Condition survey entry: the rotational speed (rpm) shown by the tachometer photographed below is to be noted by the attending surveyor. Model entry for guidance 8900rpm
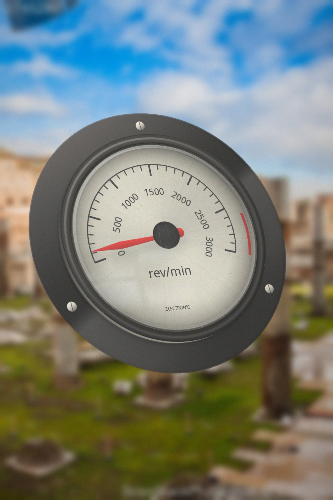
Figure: 100rpm
